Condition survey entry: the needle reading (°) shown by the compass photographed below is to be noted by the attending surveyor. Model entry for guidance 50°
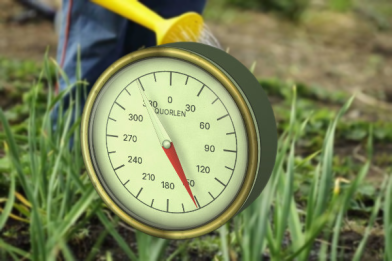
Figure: 150°
